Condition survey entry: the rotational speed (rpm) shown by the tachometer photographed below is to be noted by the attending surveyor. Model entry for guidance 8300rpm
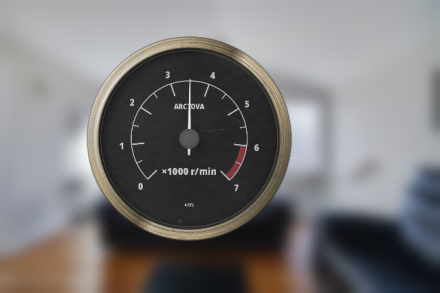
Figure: 3500rpm
